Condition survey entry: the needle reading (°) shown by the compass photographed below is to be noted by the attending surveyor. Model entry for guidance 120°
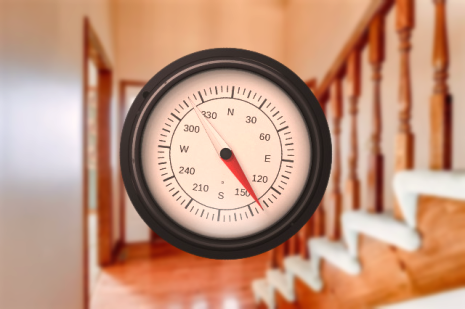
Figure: 140°
